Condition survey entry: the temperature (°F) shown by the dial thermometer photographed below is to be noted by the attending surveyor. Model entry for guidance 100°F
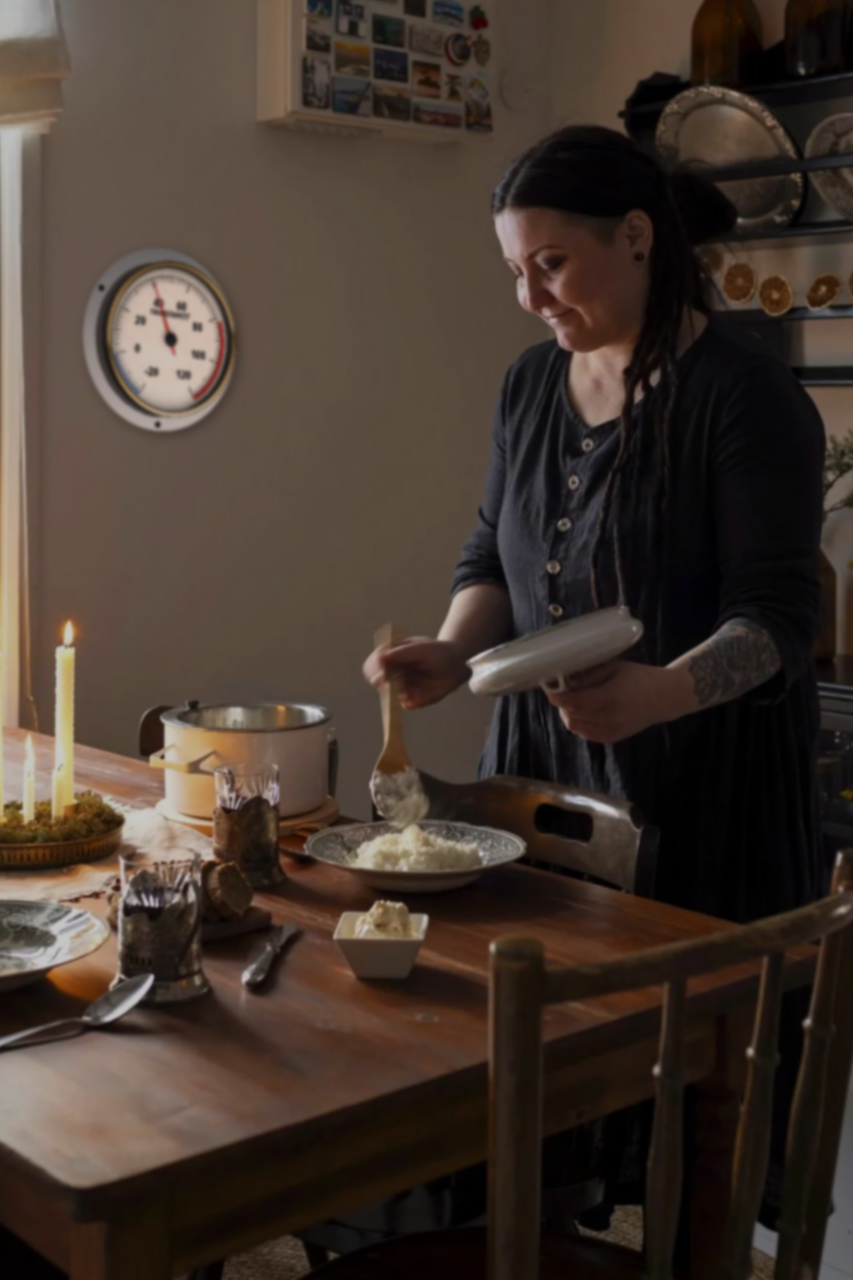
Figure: 40°F
